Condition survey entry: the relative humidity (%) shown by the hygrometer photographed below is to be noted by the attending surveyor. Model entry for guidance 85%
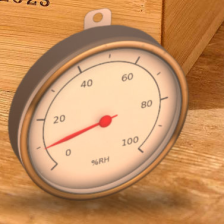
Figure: 10%
